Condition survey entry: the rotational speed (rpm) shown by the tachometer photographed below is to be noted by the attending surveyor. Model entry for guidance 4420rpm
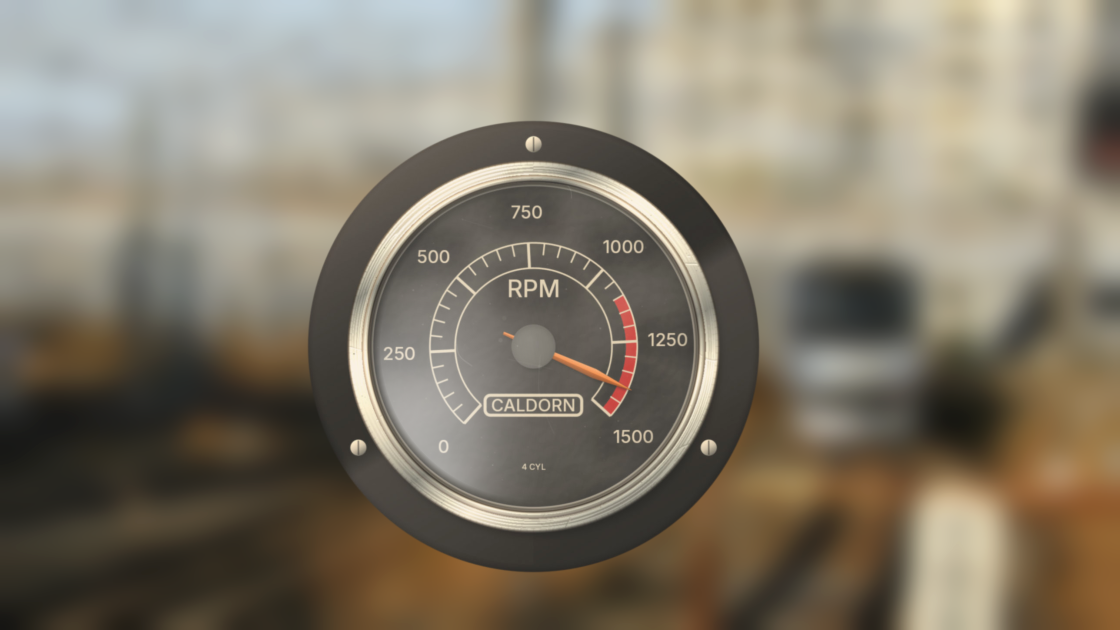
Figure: 1400rpm
